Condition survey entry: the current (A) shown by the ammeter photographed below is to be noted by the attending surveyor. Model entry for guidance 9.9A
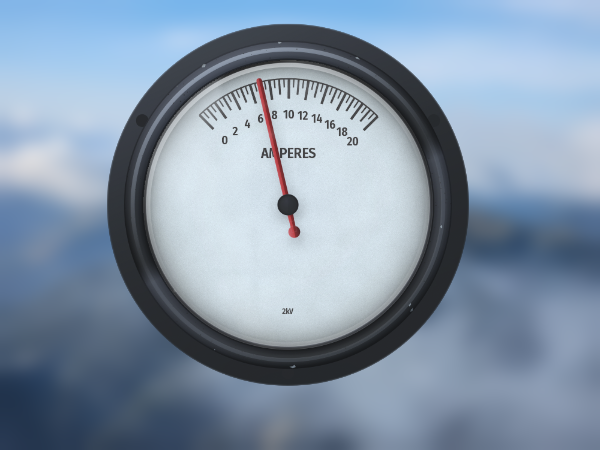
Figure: 7A
